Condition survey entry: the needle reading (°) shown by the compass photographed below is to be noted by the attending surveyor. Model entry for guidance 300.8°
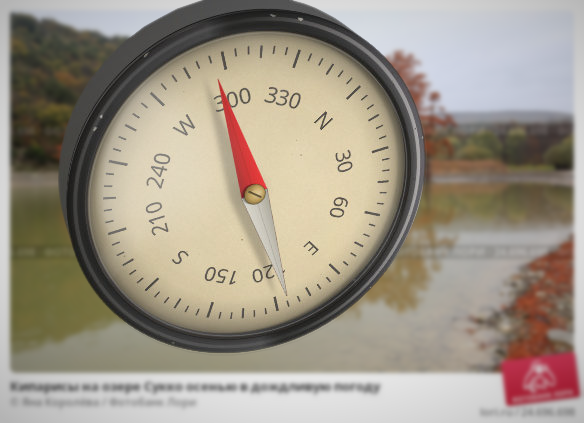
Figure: 295°
